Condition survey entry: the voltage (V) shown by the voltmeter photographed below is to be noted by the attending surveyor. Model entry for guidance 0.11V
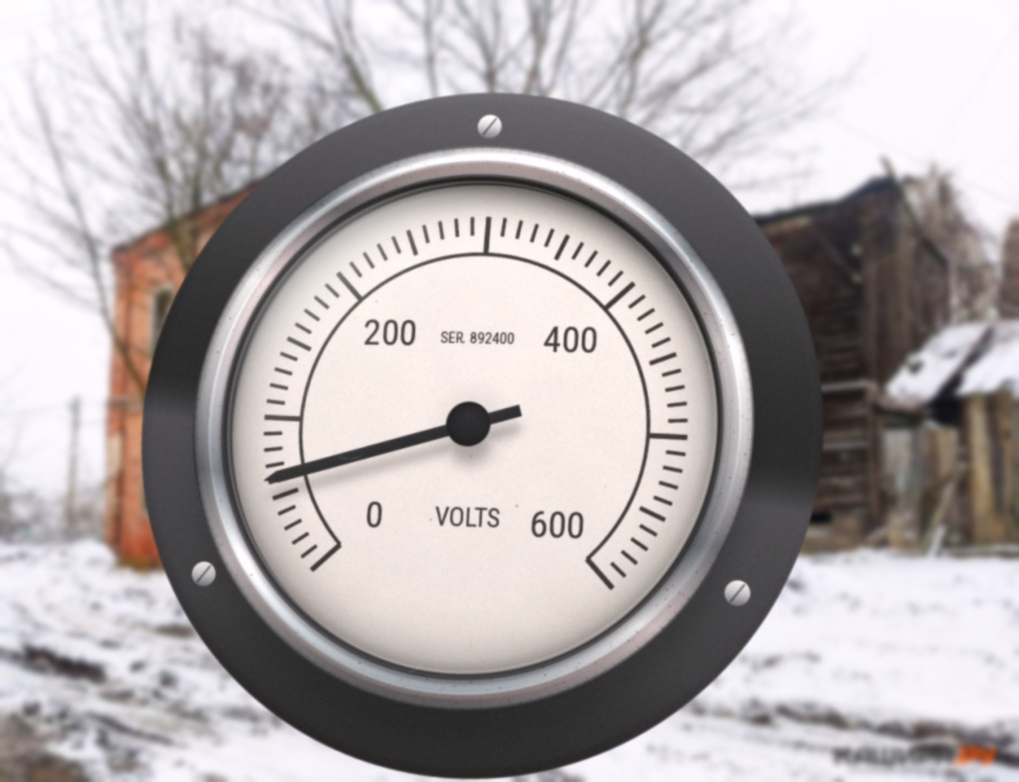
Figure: 60V
